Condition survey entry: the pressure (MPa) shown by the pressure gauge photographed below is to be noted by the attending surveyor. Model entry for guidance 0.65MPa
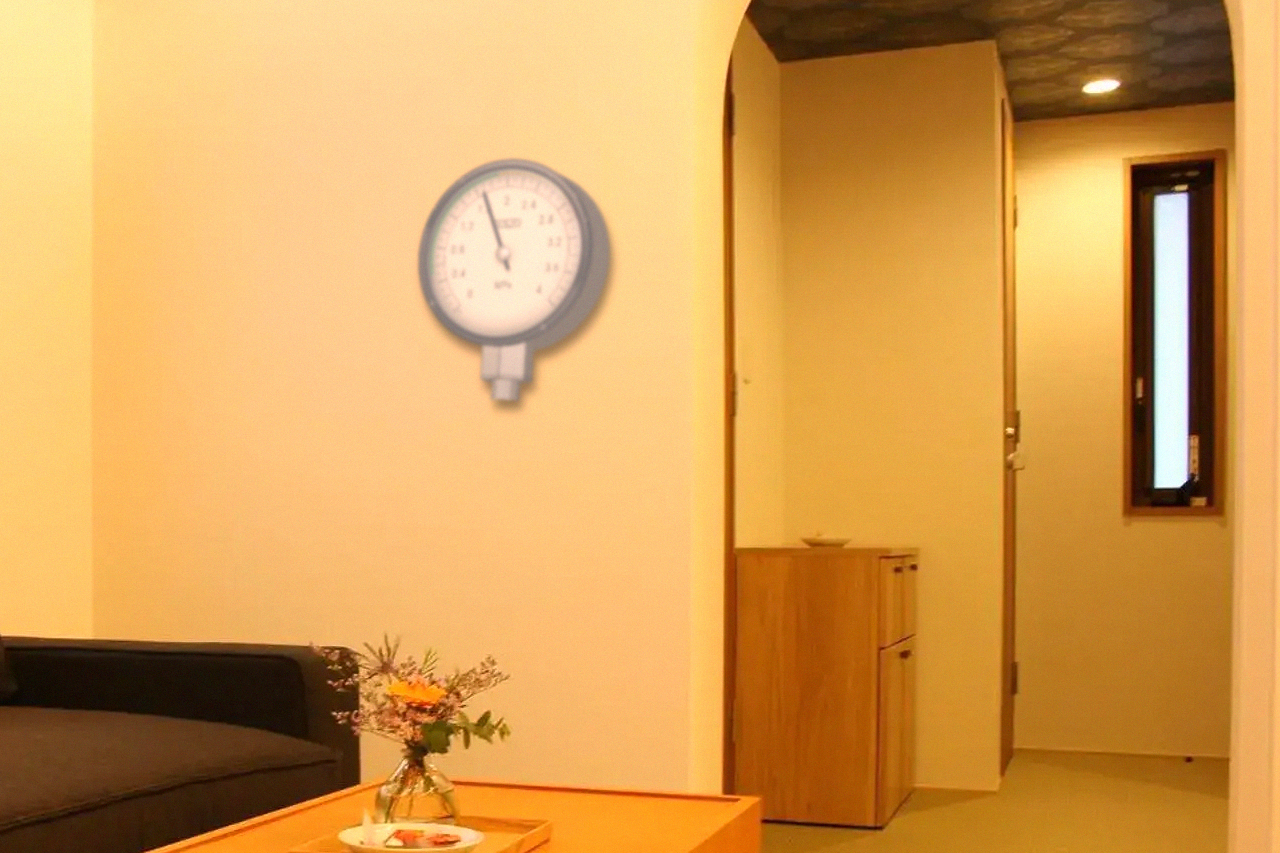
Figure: 1.7MPa
